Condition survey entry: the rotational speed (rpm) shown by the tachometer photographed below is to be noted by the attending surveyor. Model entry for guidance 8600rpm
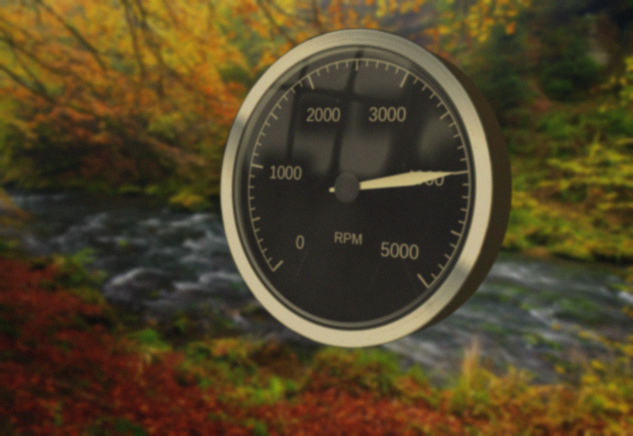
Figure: 4000rpm
